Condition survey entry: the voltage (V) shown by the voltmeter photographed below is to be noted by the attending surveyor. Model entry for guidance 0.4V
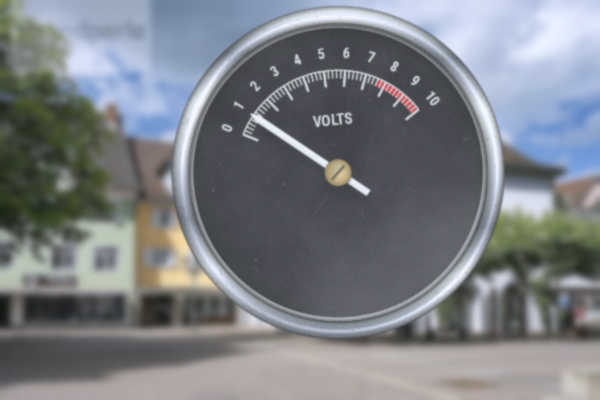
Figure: 1V
